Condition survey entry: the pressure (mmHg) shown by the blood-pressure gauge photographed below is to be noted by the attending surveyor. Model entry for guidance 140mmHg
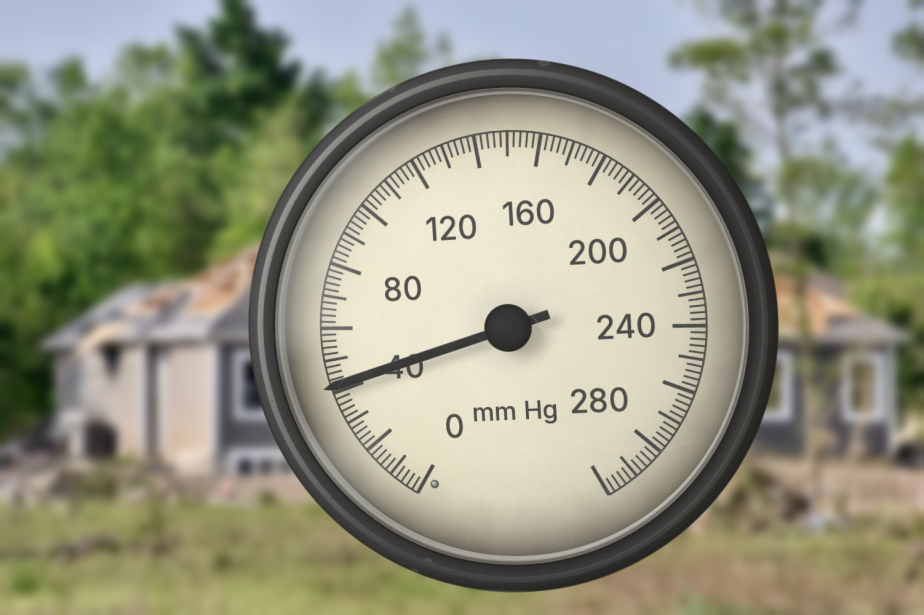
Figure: 42mmHg
